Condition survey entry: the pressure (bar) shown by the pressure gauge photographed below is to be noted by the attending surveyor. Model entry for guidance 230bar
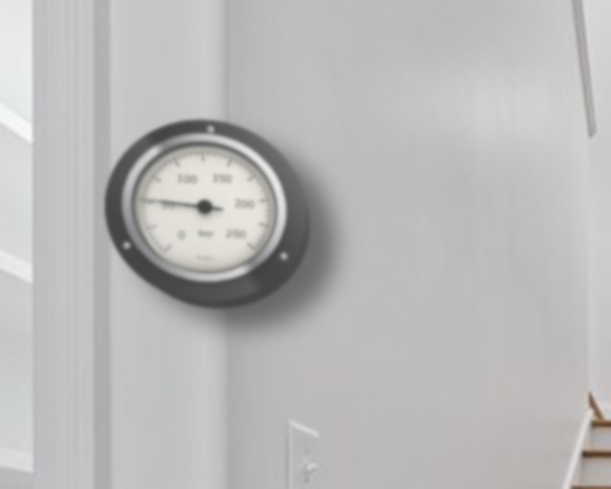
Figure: 50bar
